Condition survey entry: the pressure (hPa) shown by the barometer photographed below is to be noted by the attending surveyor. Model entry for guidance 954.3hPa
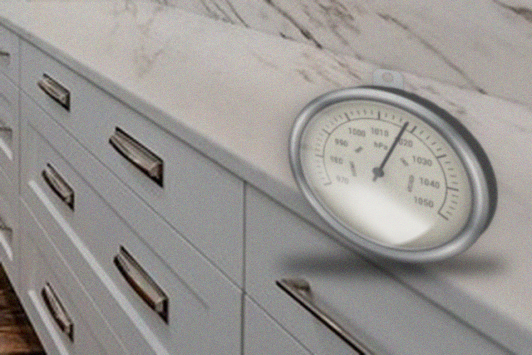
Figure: 1018hPa
